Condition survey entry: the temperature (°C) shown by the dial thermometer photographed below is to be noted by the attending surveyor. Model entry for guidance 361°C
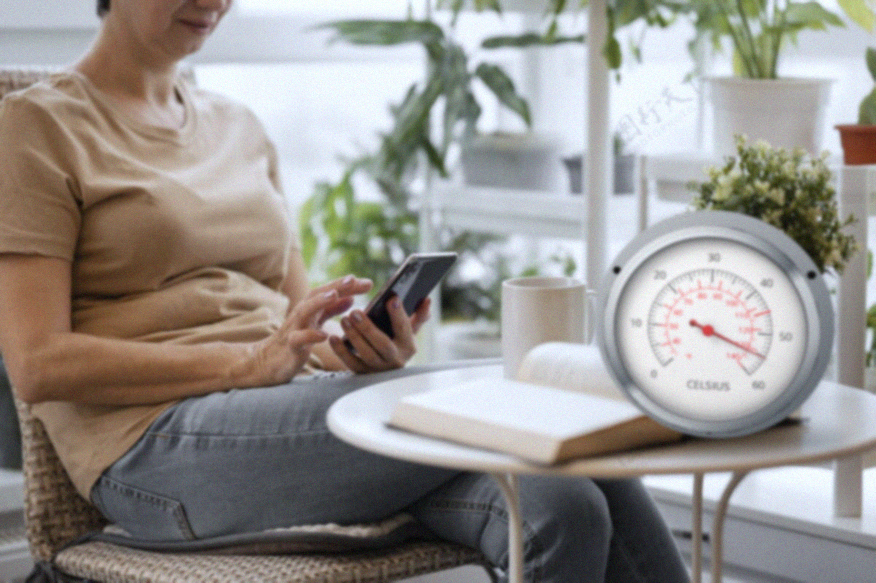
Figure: 55°C
